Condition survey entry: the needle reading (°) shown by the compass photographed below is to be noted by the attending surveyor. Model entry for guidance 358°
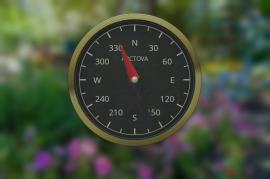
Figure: 337.5°
